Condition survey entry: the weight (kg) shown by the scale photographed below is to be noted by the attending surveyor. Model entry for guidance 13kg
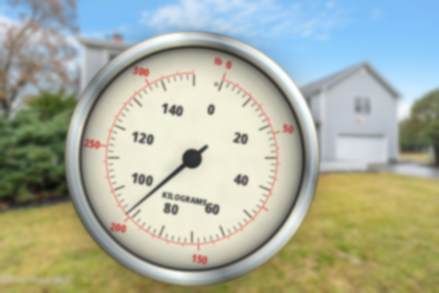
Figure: 92kg
